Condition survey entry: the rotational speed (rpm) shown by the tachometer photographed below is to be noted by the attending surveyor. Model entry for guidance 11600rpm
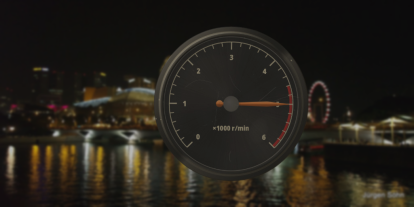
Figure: 5000rpm
